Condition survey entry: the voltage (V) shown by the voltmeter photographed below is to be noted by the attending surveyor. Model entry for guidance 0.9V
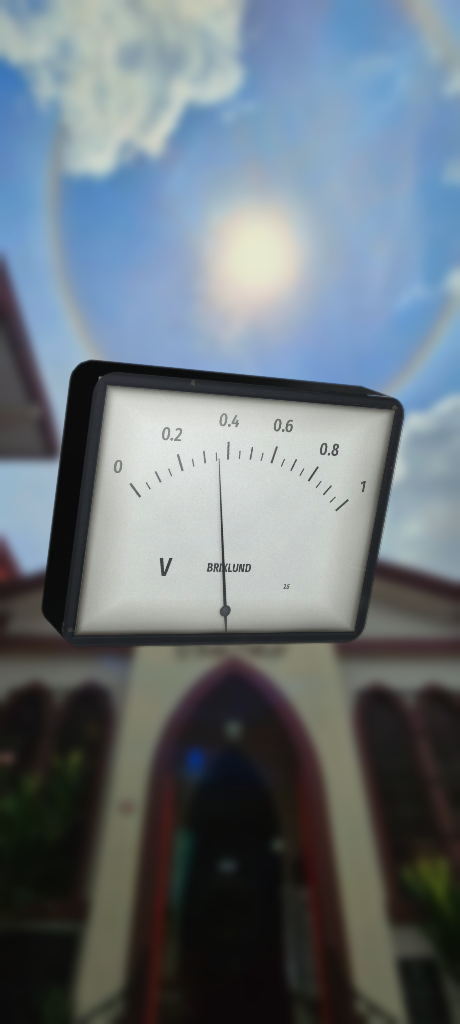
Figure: 0.35V
